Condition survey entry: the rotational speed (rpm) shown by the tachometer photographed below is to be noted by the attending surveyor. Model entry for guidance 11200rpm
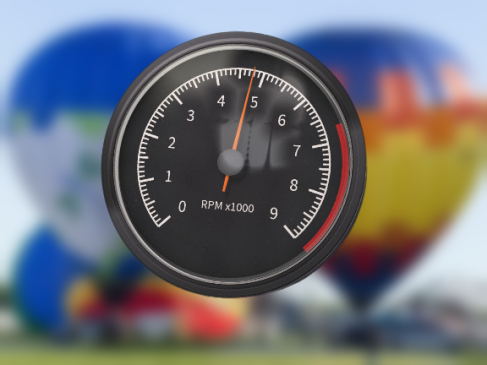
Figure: 4800rpm
